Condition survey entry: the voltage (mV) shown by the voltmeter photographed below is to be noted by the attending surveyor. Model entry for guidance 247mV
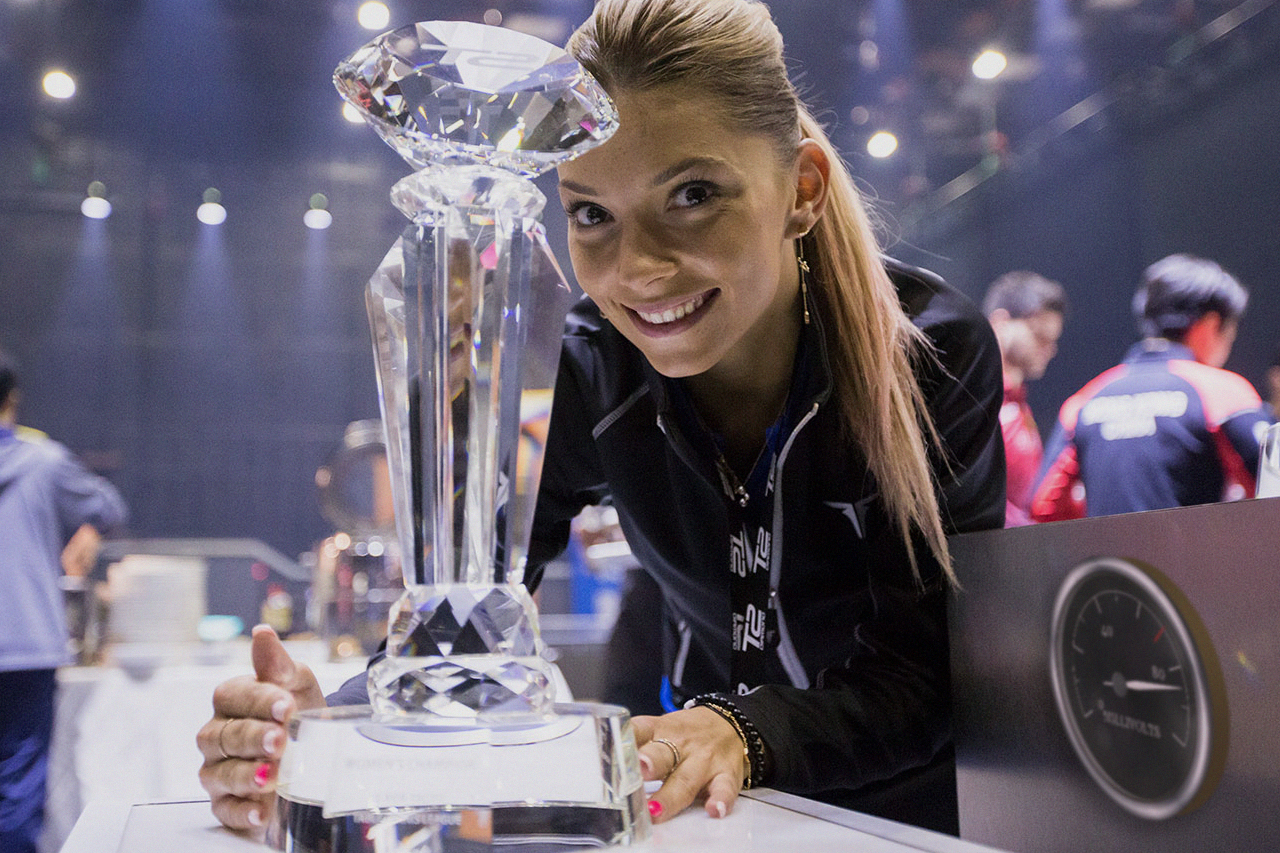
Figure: 85mV
